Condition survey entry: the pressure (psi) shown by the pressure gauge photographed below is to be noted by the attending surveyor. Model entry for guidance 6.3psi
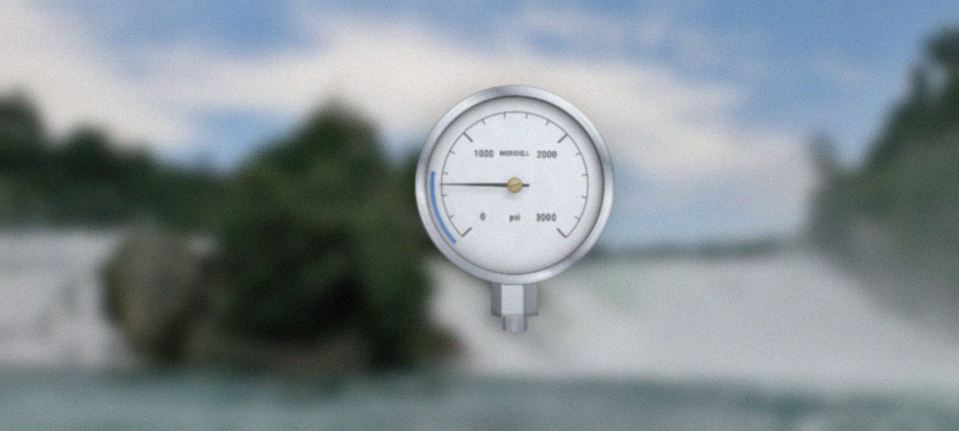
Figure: 500psi
